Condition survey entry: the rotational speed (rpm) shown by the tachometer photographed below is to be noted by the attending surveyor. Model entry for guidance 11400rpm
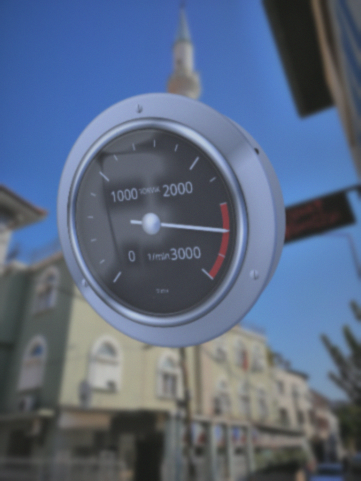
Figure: 2600rpm
